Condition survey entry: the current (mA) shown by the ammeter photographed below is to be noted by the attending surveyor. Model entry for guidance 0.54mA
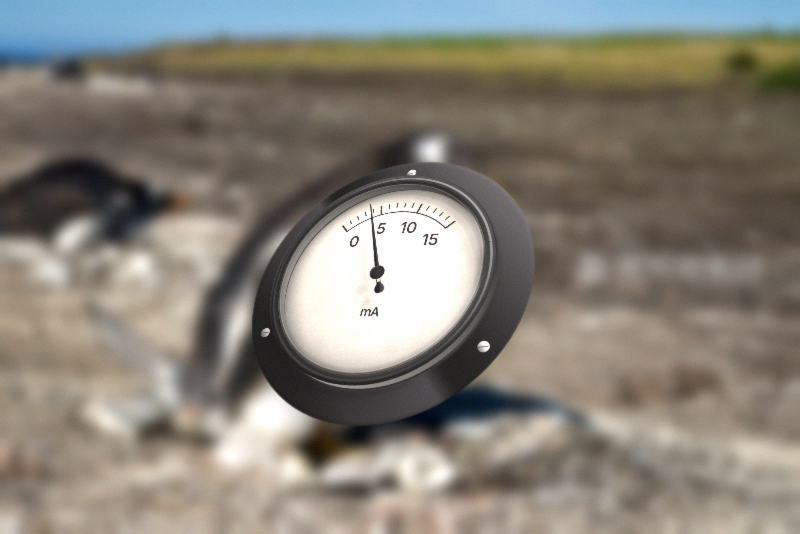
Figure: 4mA
